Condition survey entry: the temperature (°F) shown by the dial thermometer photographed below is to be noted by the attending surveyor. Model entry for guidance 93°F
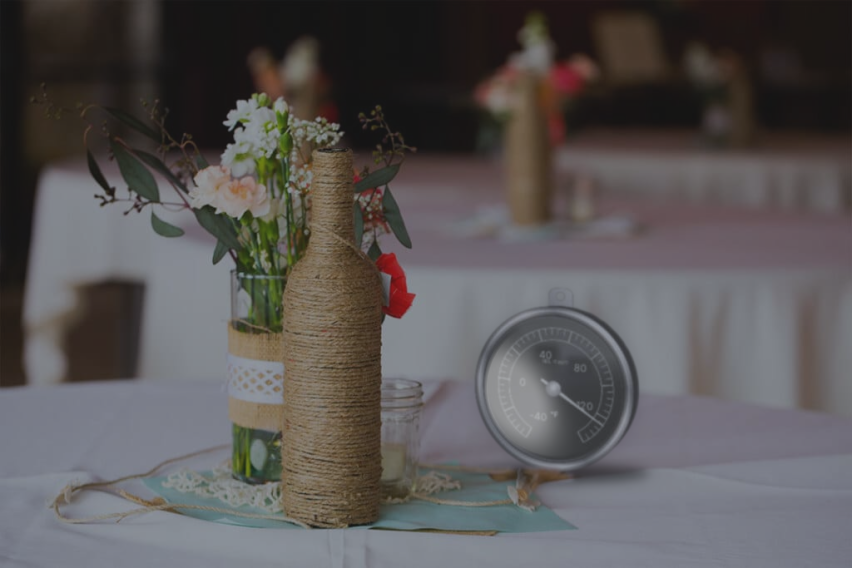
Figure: 124°F
